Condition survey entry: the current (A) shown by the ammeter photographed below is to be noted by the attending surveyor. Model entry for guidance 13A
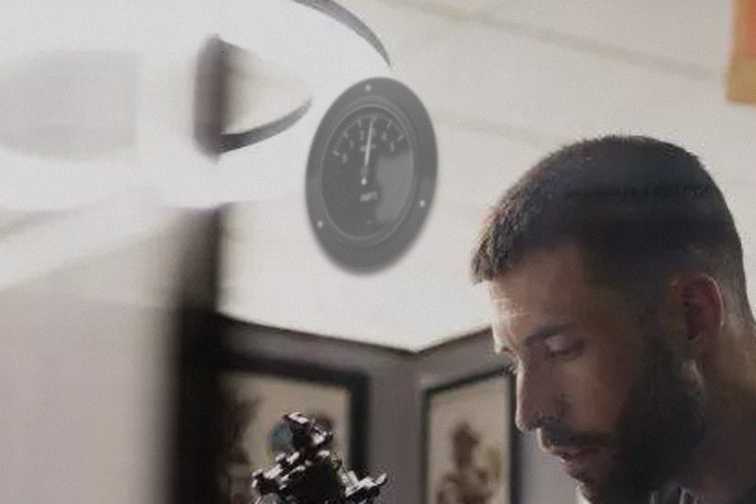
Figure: 3A
